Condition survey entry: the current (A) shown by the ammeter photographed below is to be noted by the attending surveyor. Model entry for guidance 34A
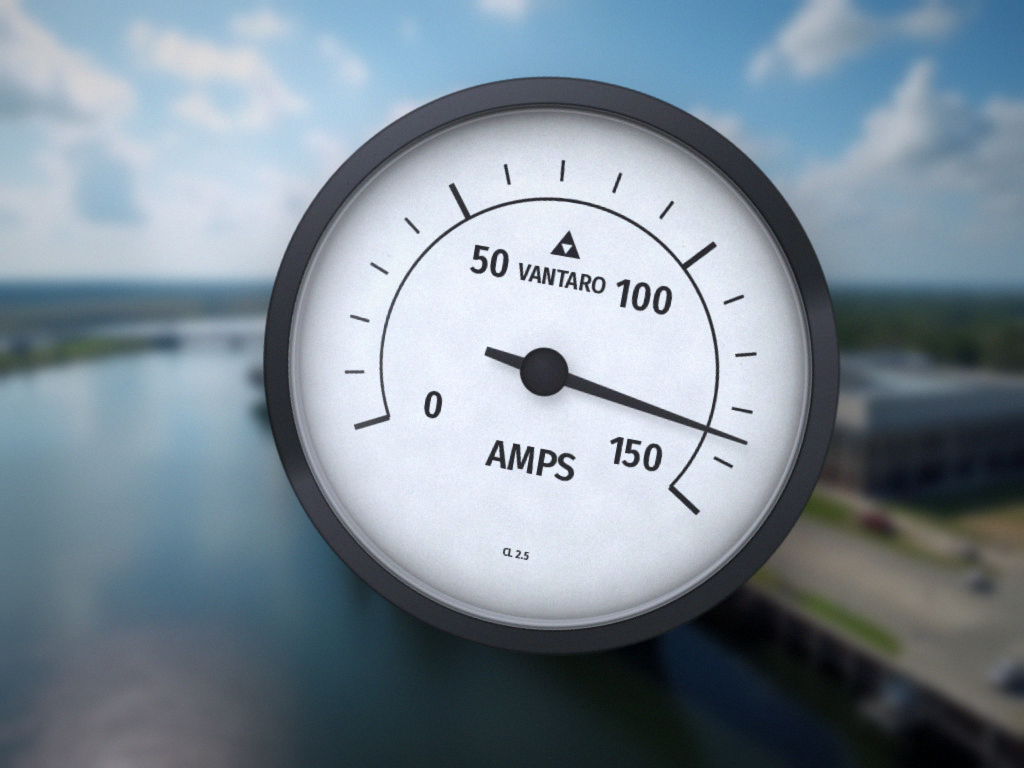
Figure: 135A
